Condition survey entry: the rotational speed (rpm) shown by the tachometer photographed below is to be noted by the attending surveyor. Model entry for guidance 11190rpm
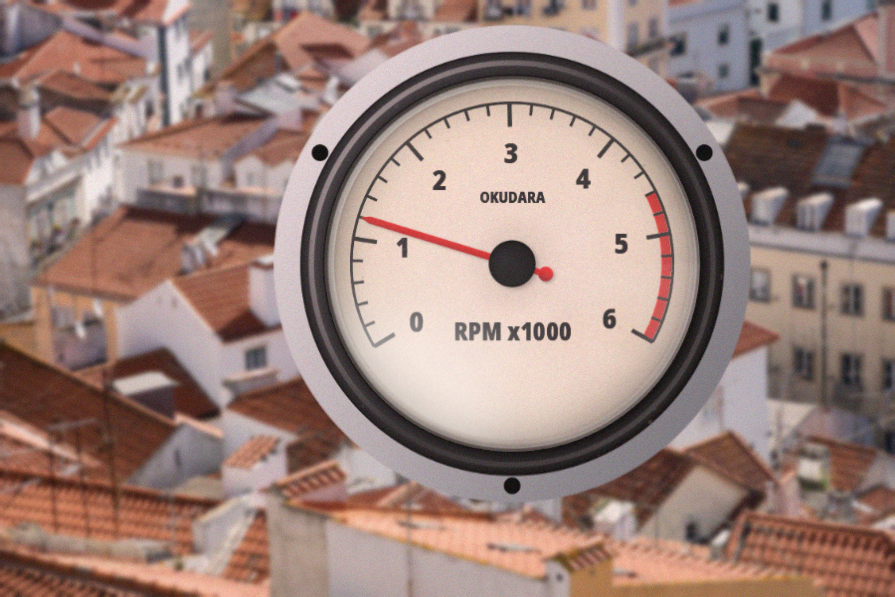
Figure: 1200rpm
